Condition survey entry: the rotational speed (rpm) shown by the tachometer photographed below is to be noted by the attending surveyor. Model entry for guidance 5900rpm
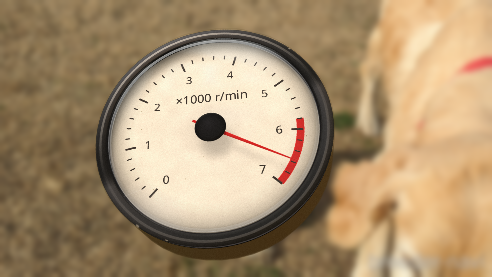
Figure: 6600rpm
